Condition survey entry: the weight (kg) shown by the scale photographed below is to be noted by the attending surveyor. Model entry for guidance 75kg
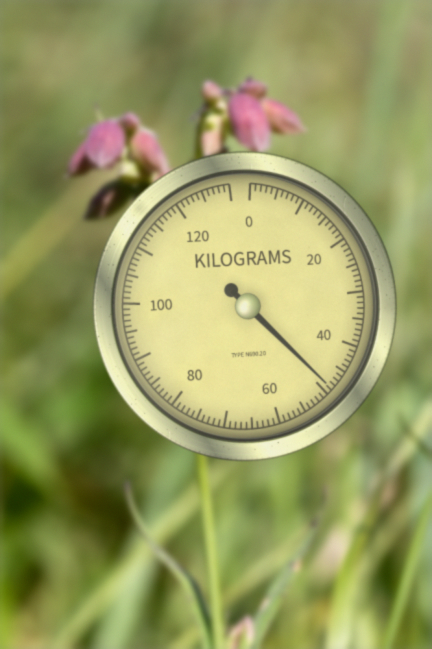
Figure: 49kg
